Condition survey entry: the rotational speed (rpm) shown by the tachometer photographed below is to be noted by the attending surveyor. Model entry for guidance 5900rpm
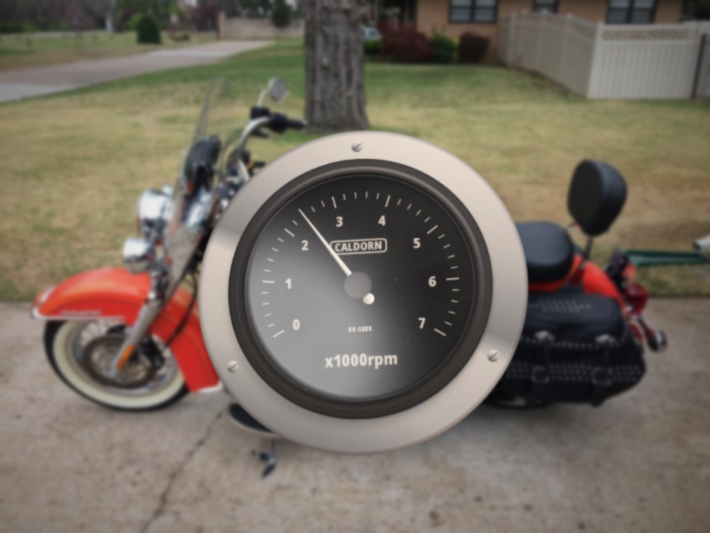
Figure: 2400rpm
